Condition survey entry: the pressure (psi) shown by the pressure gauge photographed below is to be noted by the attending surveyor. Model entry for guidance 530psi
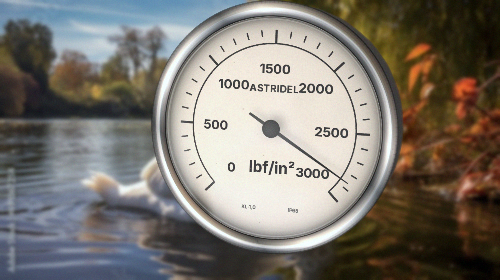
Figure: 2850psi
